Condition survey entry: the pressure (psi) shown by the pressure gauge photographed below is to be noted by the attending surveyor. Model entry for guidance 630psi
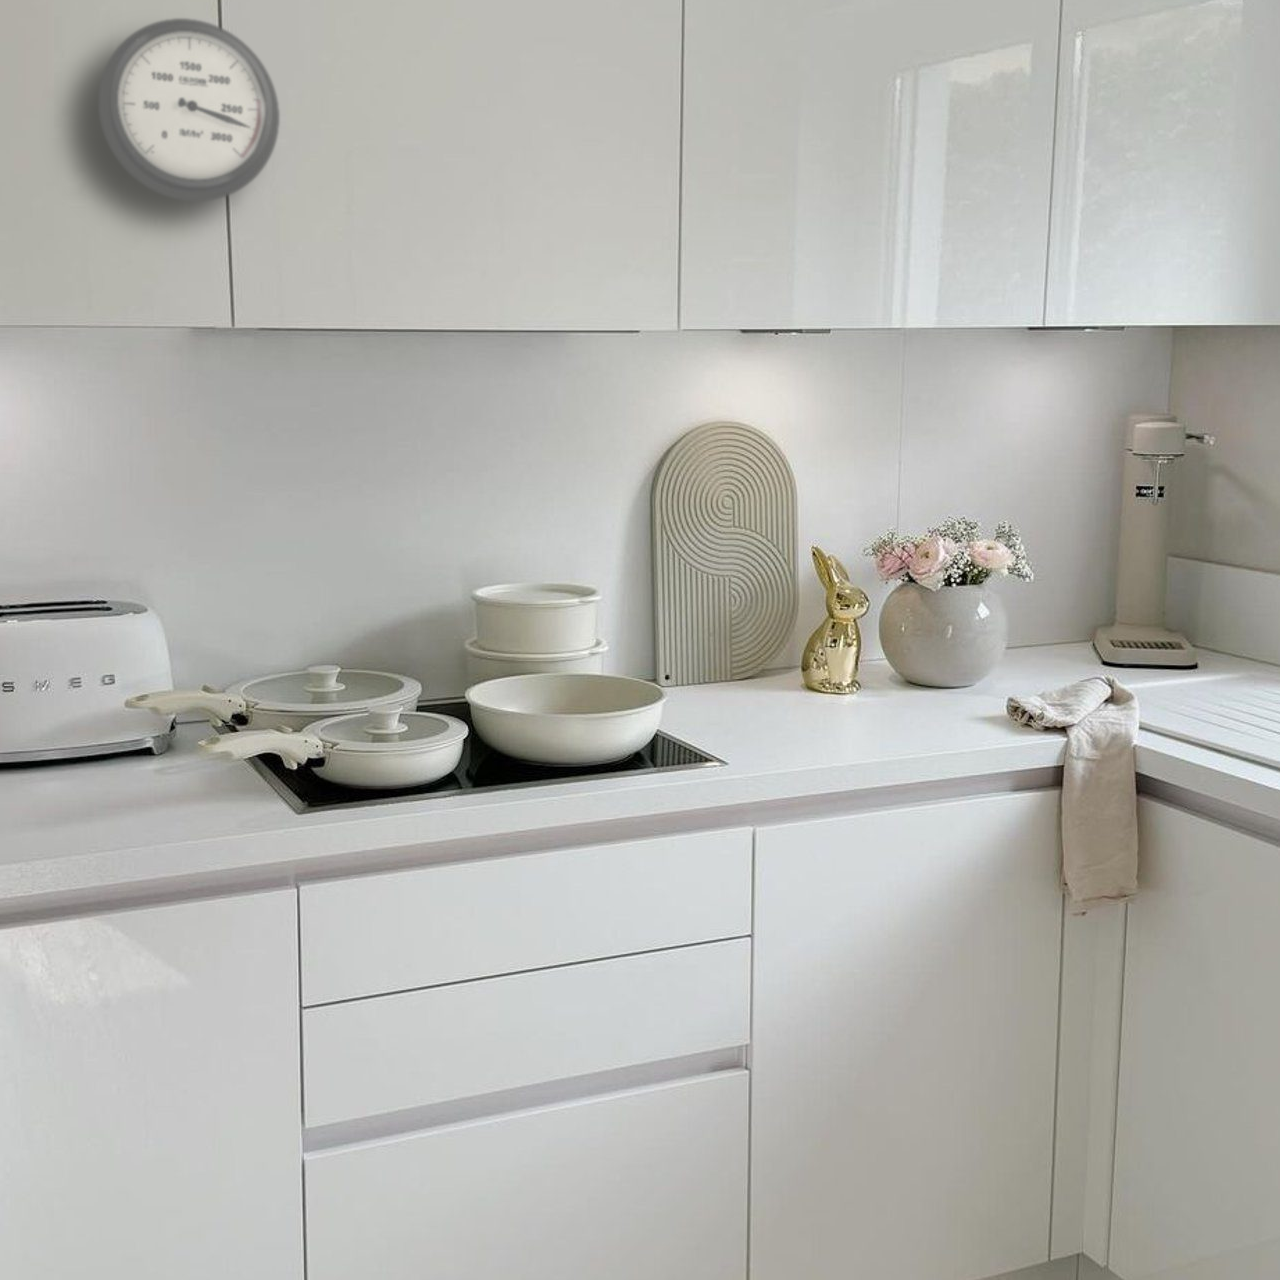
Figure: 2700psi
